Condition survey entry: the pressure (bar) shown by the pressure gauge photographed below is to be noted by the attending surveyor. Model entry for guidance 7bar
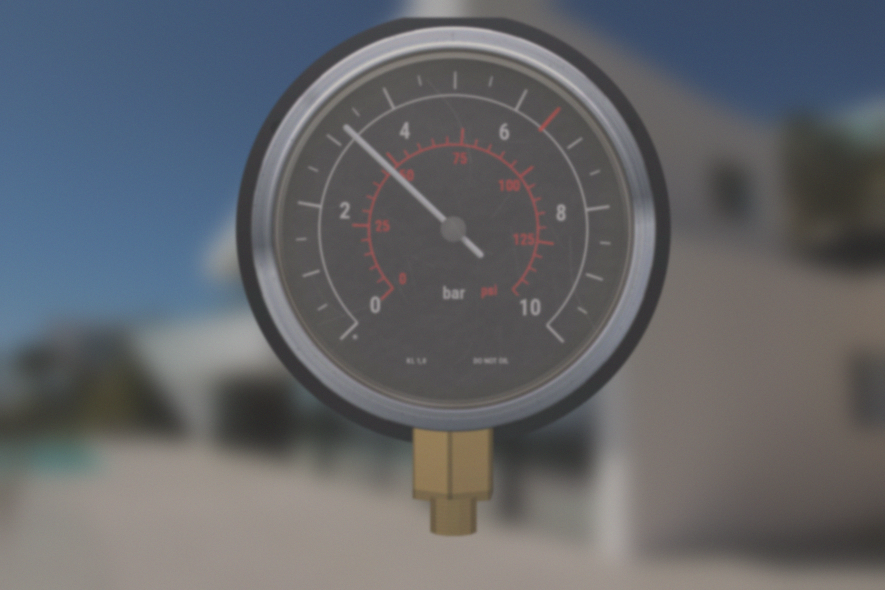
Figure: 3.25bar
